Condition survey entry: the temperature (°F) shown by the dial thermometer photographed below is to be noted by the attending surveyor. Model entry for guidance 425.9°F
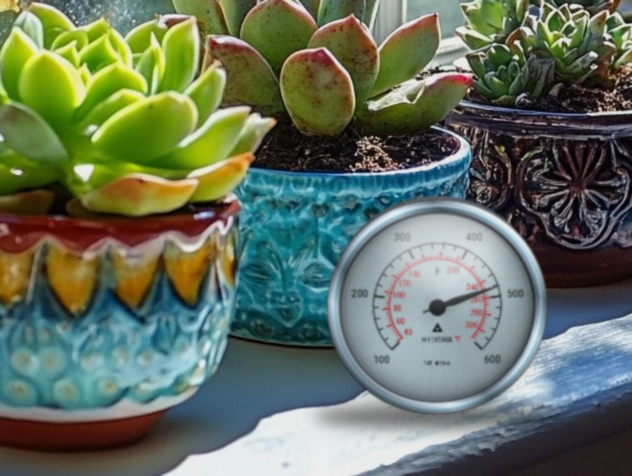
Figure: 480°F
